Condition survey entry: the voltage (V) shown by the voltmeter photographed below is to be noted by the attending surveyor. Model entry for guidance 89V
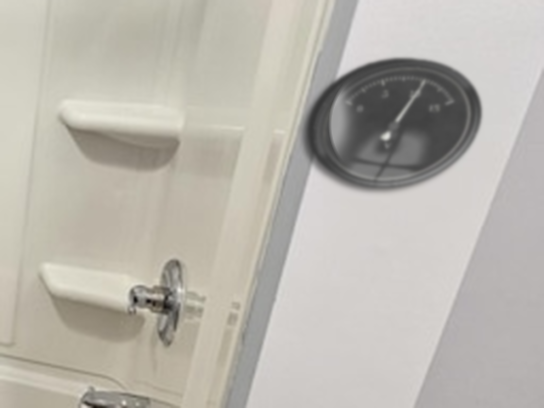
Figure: 10V
